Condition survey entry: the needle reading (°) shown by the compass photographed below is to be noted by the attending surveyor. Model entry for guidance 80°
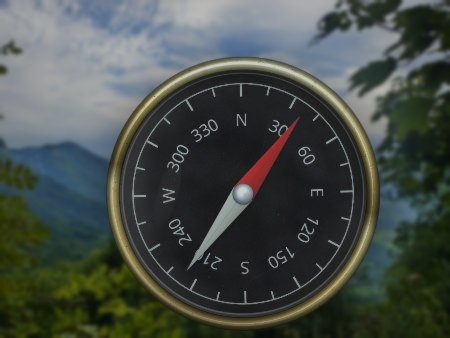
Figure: 37.5°
